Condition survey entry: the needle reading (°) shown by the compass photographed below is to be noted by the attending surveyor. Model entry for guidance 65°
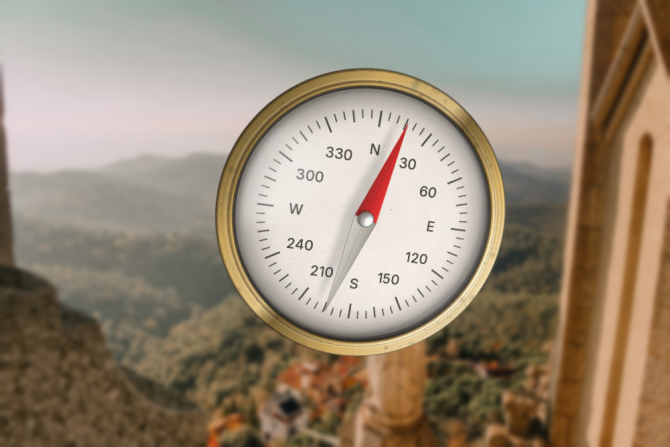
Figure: 15°
